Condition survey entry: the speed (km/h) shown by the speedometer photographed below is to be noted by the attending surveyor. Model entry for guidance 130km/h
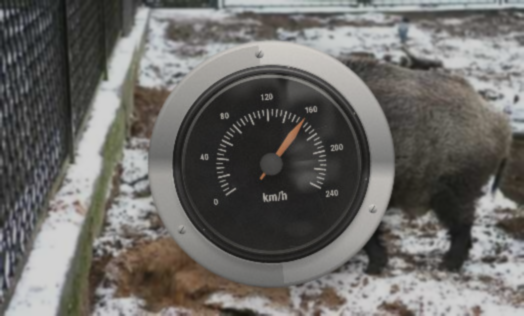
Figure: 160km/h
